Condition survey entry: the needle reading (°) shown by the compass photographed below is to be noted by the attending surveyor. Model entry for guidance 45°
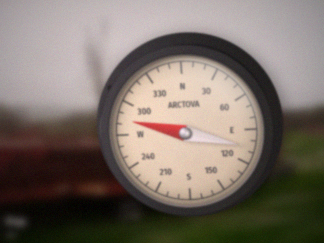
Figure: 285°
